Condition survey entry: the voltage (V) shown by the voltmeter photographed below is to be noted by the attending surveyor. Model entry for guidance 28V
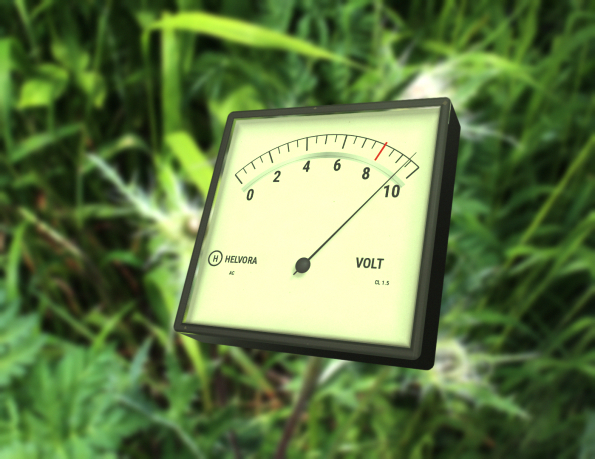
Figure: 9.5V
